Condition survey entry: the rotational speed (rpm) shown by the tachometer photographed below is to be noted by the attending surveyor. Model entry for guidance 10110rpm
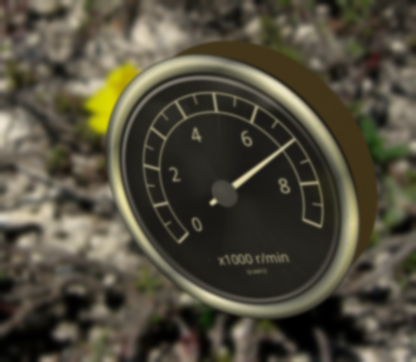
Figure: 7000rpm
